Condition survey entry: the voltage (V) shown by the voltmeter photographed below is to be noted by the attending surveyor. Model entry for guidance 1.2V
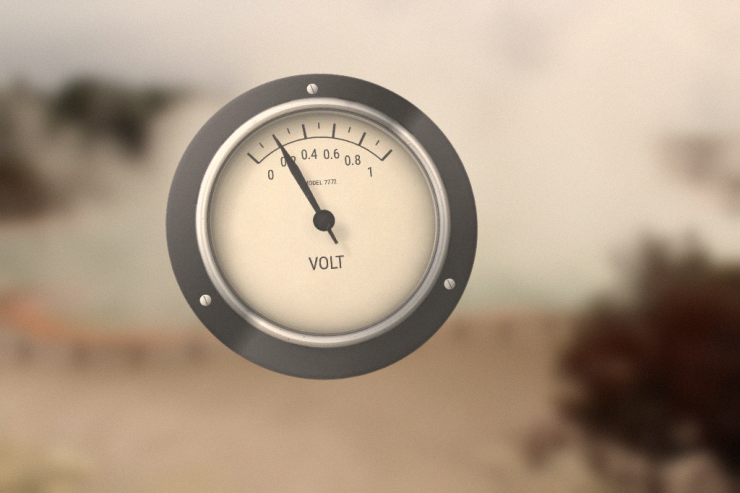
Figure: 0.2V
